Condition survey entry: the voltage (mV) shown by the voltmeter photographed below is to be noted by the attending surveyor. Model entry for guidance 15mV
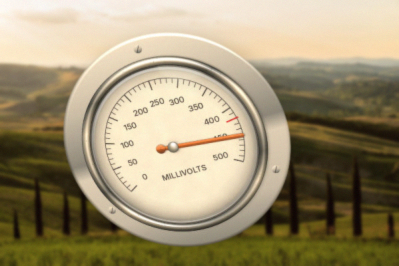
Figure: 450mV
